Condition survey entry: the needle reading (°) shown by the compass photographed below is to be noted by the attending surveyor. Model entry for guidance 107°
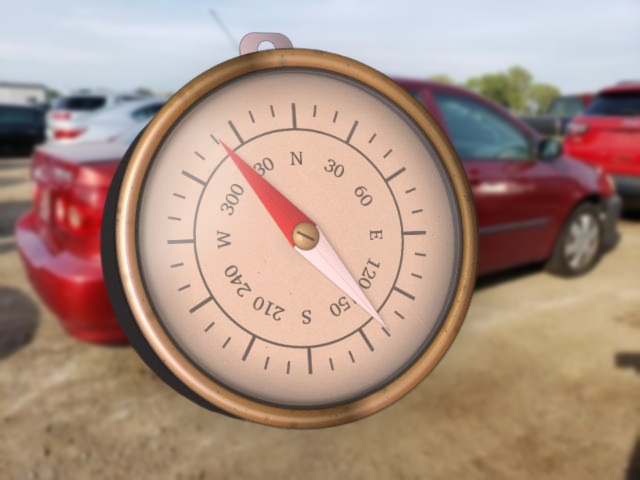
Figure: 320°
